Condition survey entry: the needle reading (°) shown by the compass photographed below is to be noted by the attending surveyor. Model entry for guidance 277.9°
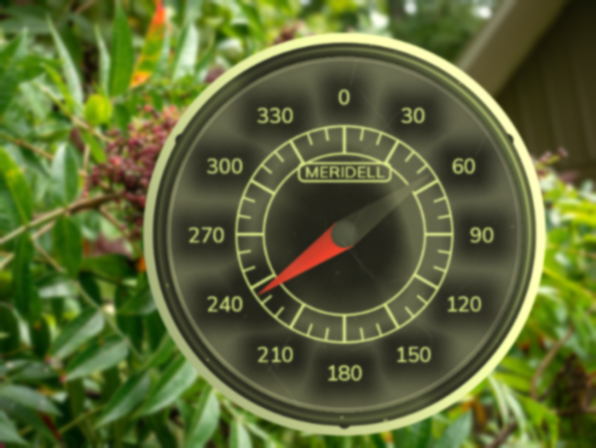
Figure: 235°
